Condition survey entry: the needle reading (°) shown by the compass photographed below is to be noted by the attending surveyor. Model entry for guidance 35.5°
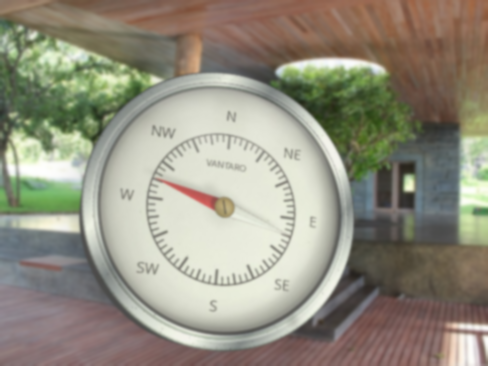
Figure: 285°
